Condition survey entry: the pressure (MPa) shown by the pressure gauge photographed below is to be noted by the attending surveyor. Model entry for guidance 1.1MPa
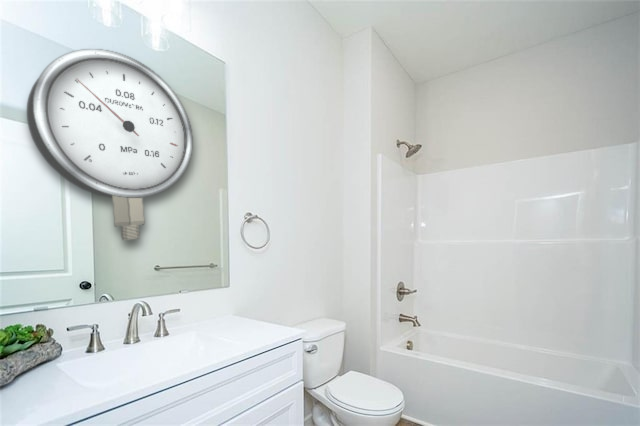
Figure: 0.05MPa
